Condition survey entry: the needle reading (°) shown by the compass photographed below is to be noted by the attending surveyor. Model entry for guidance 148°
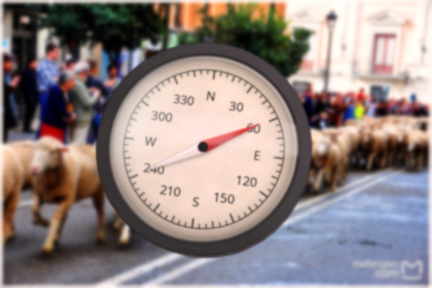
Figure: 60°
